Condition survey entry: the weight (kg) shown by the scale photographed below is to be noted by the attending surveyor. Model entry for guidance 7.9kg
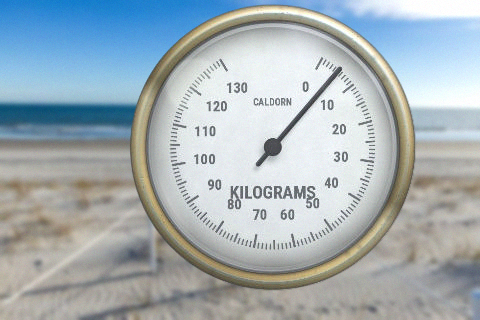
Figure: 5kg
